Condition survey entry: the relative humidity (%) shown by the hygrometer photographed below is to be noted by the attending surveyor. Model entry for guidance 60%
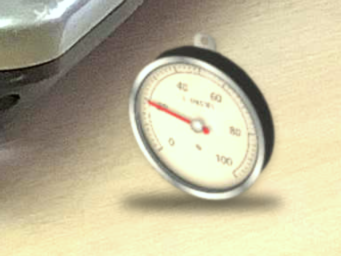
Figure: 20%
